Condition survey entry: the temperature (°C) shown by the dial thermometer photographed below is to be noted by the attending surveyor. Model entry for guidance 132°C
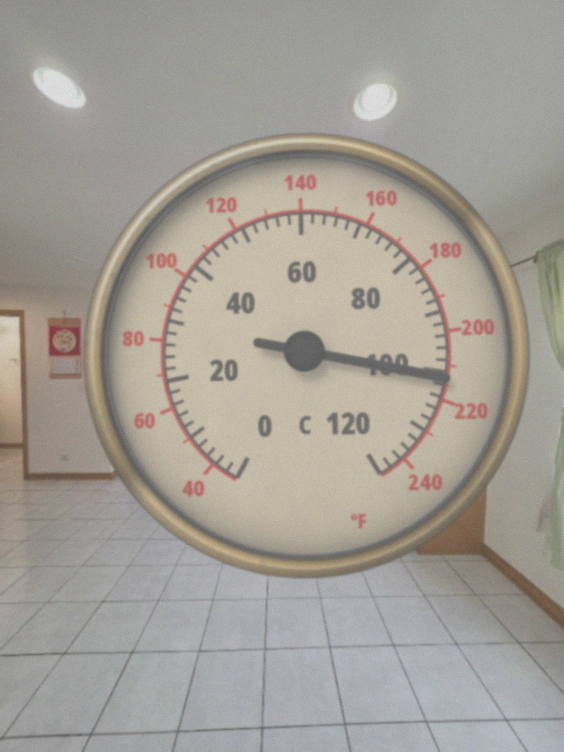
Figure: 101°C
